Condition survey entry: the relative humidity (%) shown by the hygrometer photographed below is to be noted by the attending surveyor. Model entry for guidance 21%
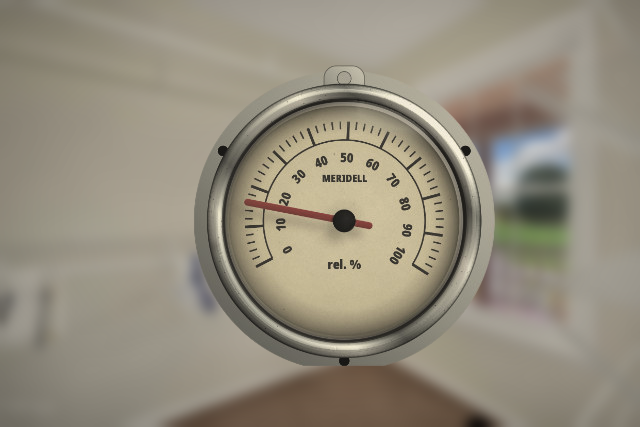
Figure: 16%
